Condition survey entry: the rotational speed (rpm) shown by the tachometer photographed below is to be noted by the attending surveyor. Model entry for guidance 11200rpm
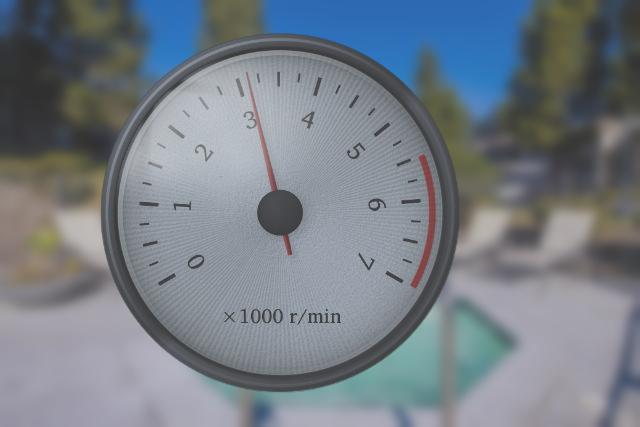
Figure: 3125rpm
